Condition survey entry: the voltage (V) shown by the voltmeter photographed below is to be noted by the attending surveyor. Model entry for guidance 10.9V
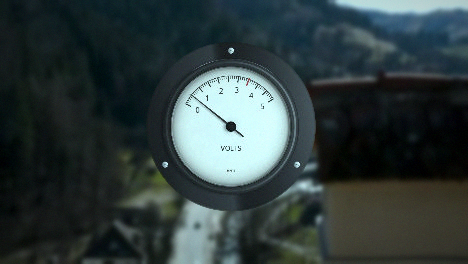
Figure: 0.5V
